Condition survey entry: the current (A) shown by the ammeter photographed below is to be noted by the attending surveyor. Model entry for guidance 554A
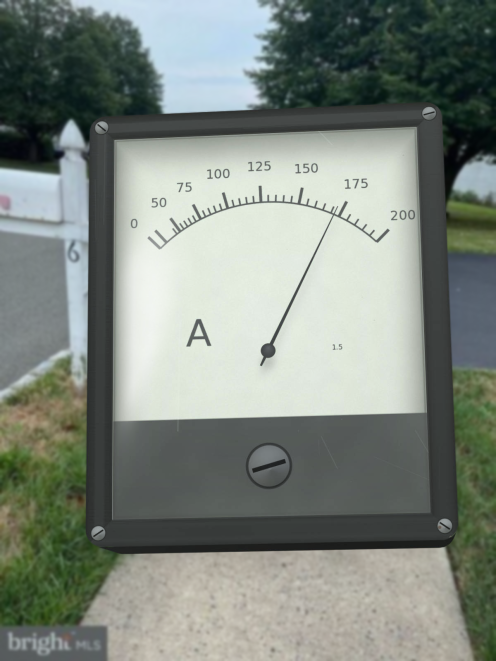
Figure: 172.5A
